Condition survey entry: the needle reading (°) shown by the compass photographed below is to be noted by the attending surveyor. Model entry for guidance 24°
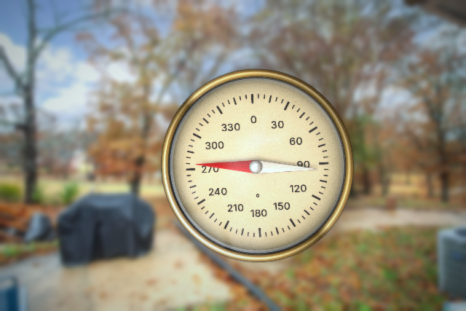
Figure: 275°
